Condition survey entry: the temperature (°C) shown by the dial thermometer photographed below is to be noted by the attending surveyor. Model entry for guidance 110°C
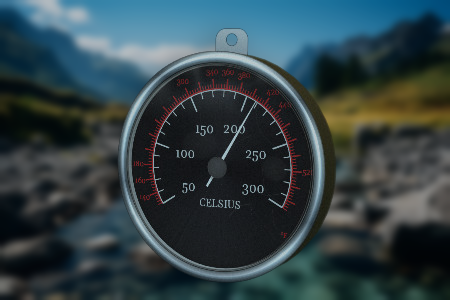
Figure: 210°C
